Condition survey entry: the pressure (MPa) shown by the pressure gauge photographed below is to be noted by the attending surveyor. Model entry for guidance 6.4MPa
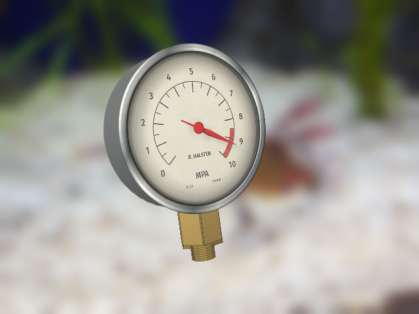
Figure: 9.25MPa
